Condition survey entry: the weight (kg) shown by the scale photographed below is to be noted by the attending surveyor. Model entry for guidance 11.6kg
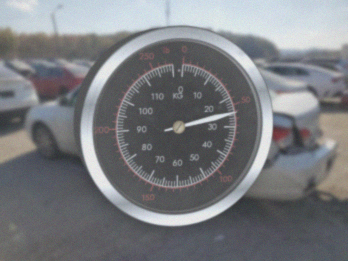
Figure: 25kg
